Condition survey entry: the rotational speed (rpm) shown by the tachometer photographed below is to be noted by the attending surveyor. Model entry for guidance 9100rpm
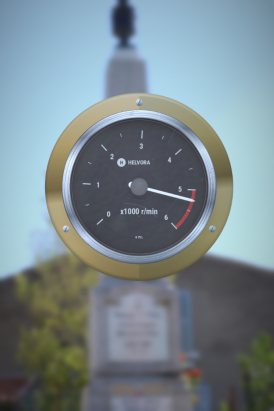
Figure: 5250rpm
